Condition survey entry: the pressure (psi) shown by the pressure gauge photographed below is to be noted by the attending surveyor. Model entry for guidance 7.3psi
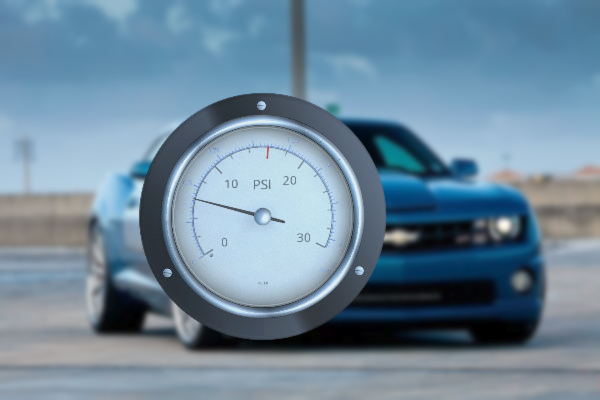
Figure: 6psi
